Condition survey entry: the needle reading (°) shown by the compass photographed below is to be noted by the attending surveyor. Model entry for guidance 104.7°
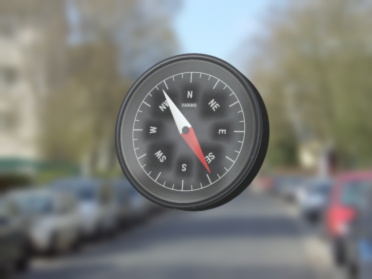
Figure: 145°
